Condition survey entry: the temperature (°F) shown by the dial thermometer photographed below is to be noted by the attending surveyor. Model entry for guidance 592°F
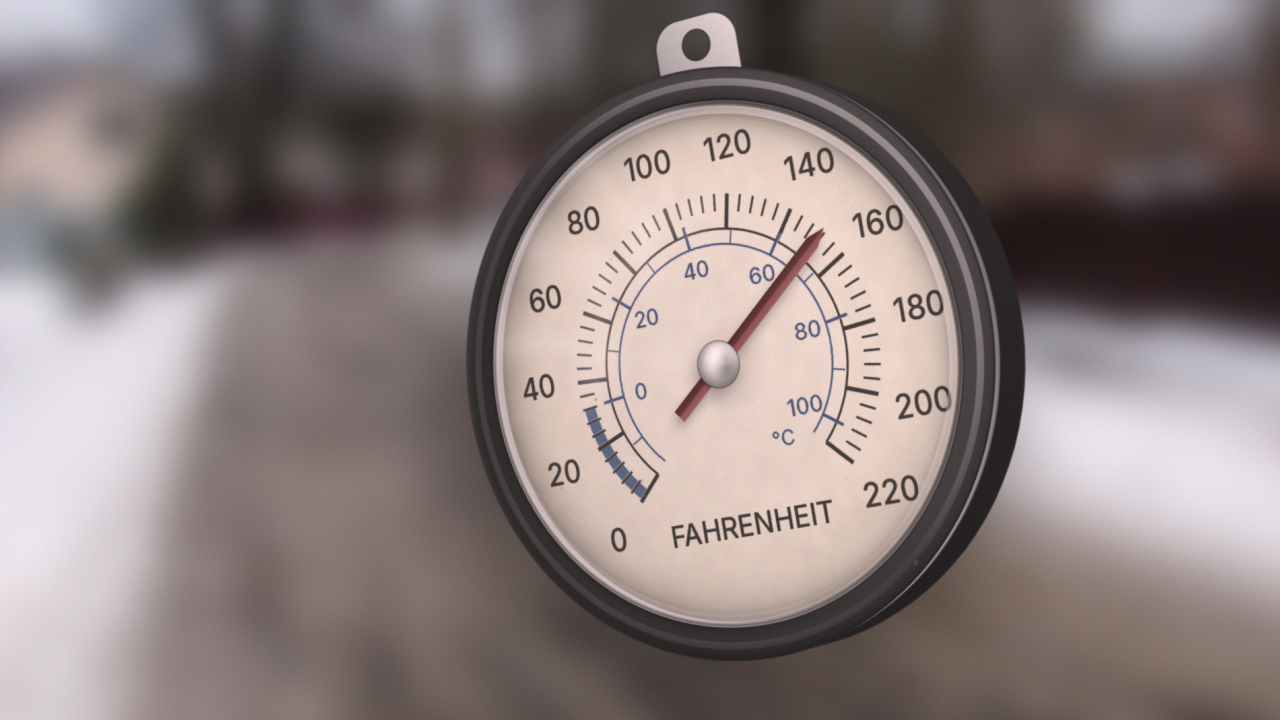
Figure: 152°F
